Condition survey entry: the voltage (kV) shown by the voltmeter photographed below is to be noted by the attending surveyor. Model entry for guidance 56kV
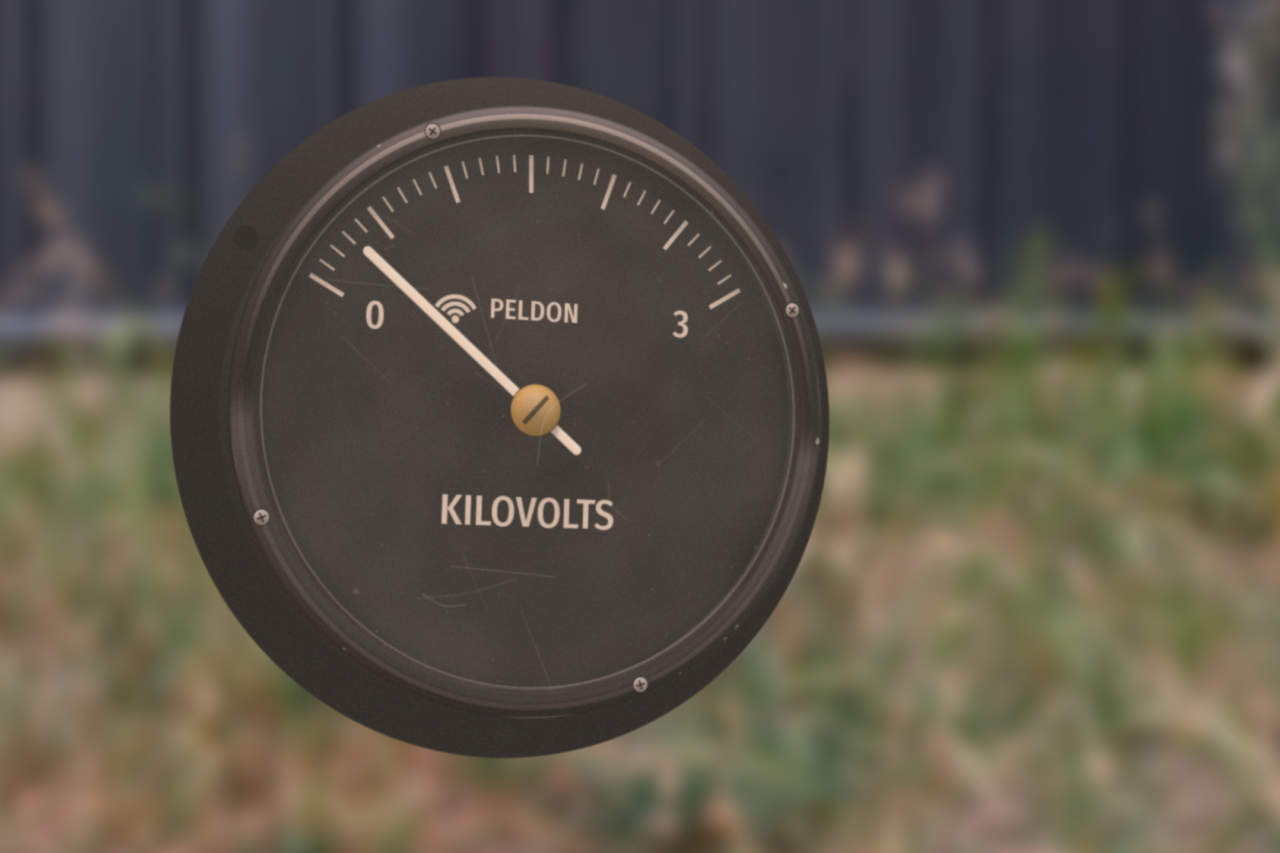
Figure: 0.3kV
